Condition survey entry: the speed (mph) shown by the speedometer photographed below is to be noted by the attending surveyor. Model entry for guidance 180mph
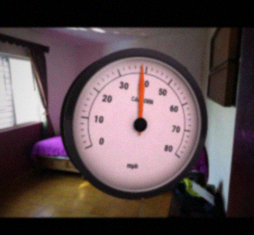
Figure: 38mph
